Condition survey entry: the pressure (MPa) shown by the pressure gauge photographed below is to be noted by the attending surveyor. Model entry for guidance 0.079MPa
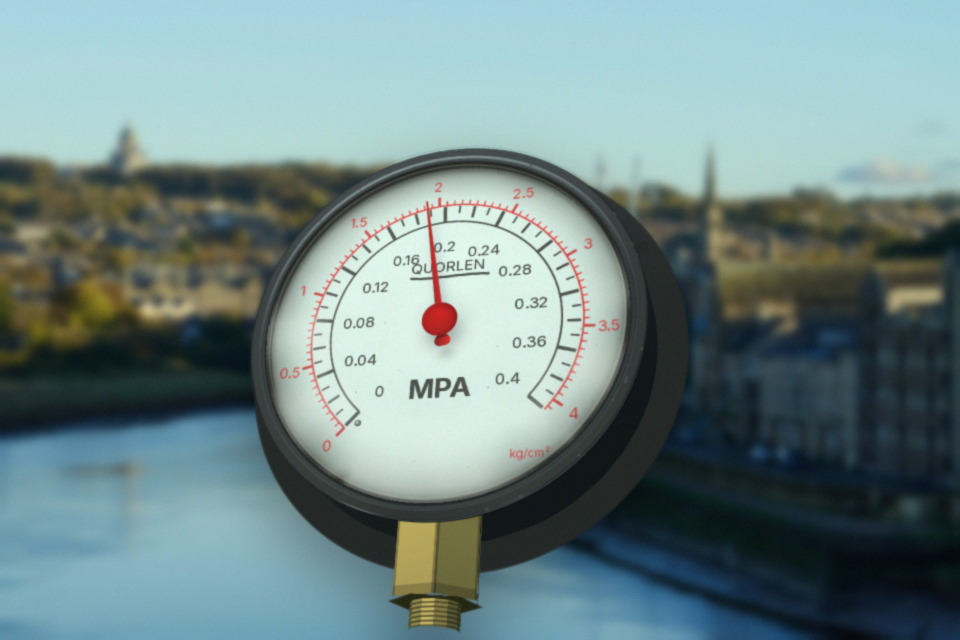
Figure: 0.19MPa
